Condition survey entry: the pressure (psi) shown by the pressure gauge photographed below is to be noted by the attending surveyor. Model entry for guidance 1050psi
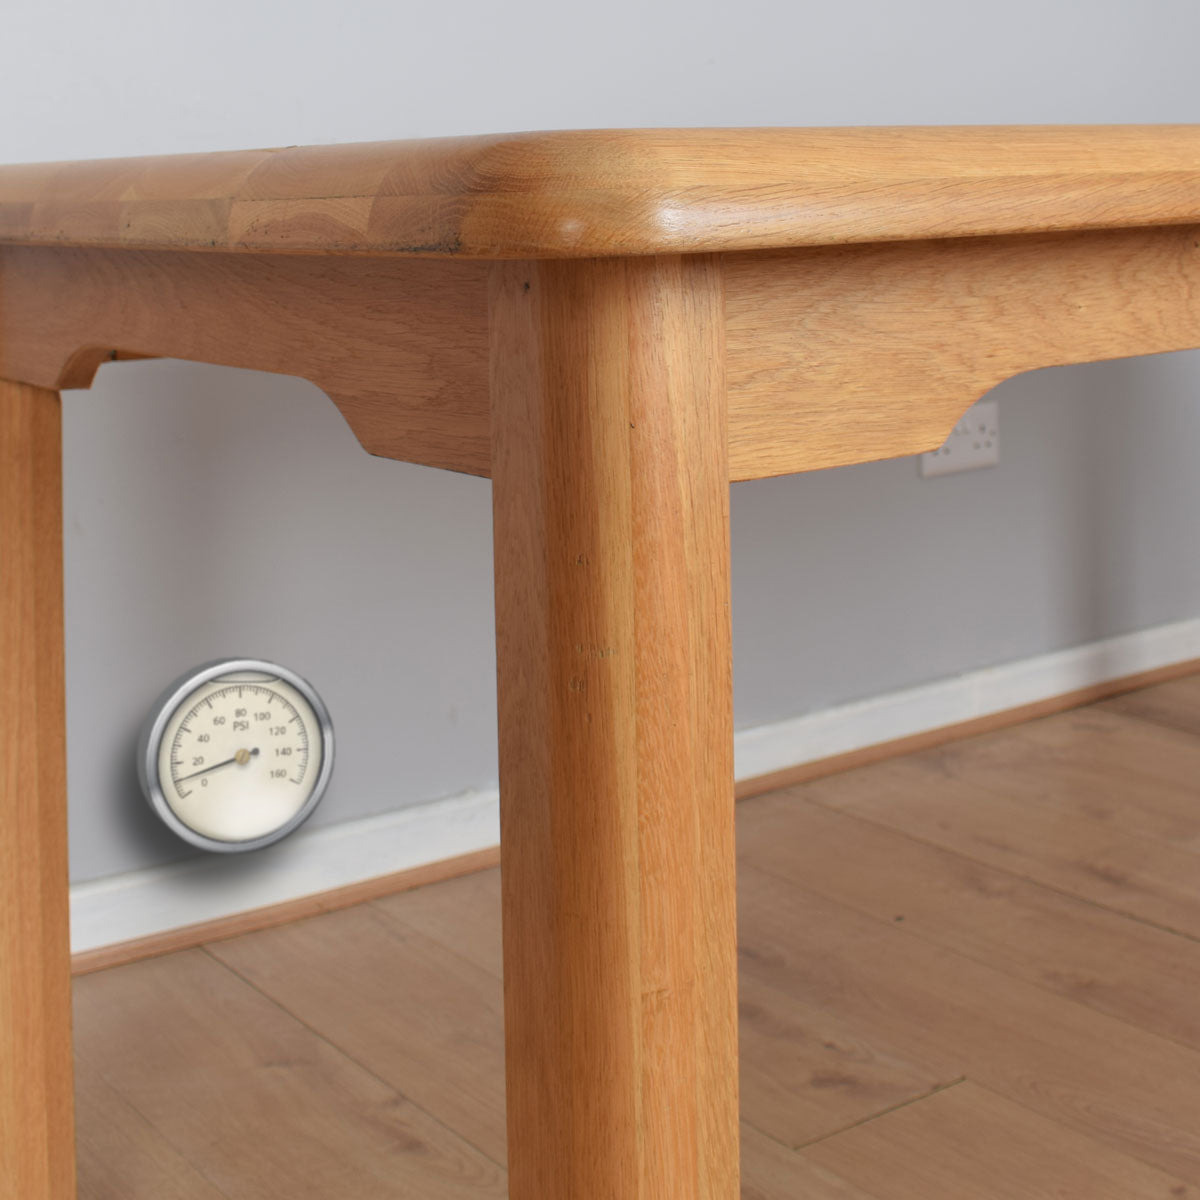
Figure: 10psi
